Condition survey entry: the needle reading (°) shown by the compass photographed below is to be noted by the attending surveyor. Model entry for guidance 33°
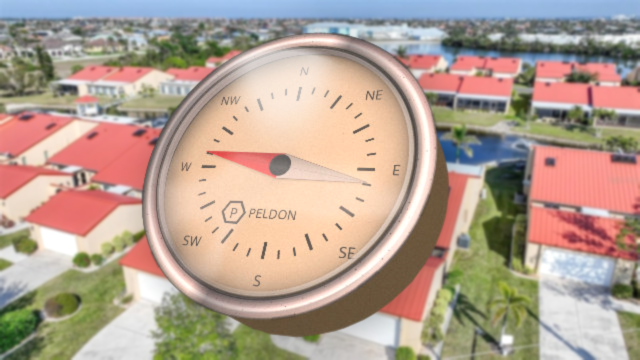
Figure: 280°
